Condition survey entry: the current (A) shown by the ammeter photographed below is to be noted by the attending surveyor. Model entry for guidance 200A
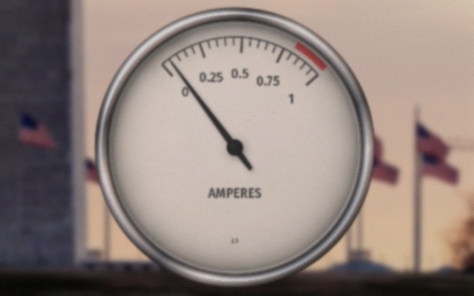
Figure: 0.05A
